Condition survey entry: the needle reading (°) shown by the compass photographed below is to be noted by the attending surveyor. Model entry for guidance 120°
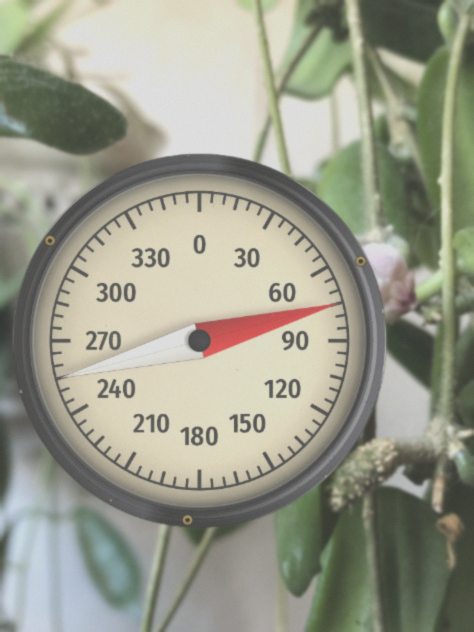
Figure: 75°
